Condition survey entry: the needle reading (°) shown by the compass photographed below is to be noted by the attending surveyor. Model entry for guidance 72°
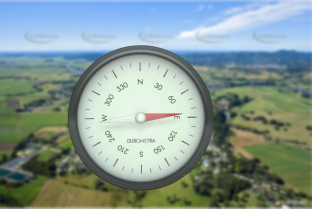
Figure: 85°
